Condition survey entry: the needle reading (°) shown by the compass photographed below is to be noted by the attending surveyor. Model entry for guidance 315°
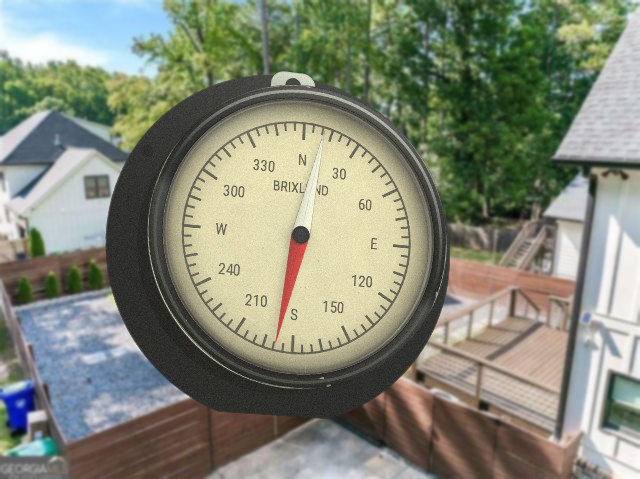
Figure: 190°
